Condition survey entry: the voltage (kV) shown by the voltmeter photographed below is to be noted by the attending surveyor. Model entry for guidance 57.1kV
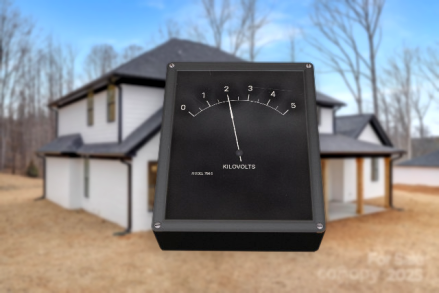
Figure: 2kV
